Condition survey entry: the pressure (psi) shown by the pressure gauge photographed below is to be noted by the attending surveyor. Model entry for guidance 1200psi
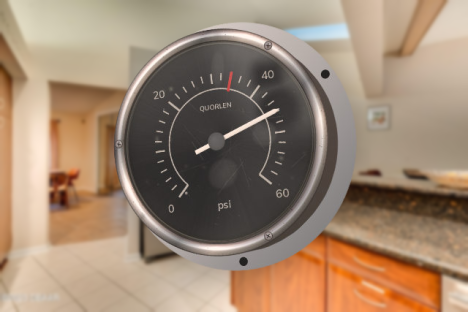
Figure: 46psi
